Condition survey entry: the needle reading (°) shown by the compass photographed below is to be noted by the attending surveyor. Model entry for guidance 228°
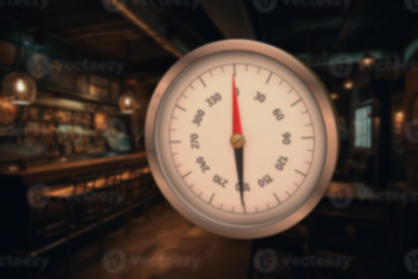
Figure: 0°
